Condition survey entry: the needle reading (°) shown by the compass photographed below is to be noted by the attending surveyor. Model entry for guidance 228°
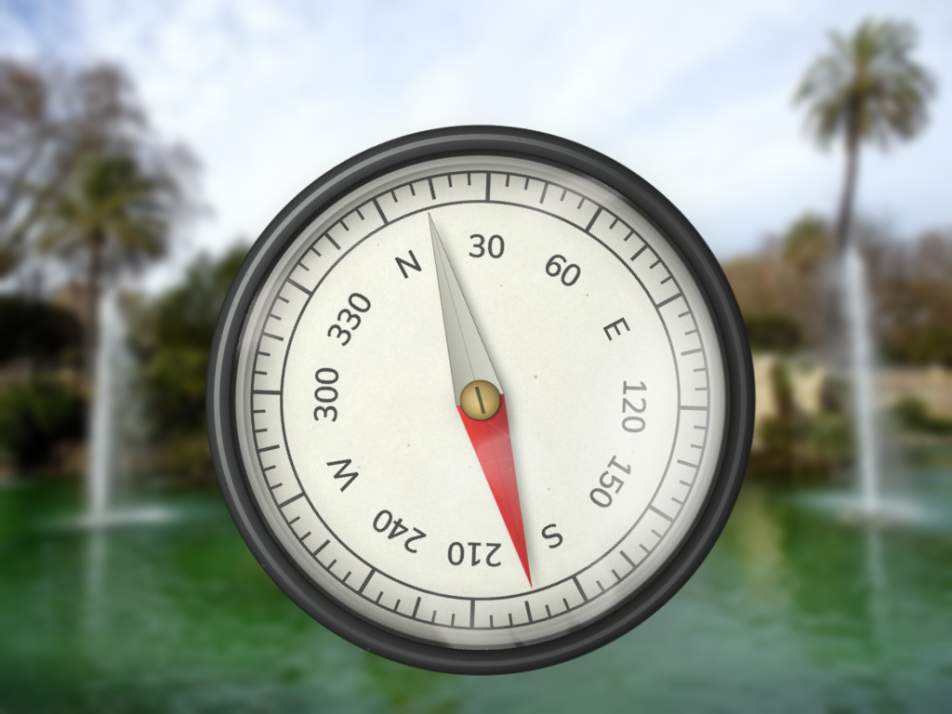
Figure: 192.5°
